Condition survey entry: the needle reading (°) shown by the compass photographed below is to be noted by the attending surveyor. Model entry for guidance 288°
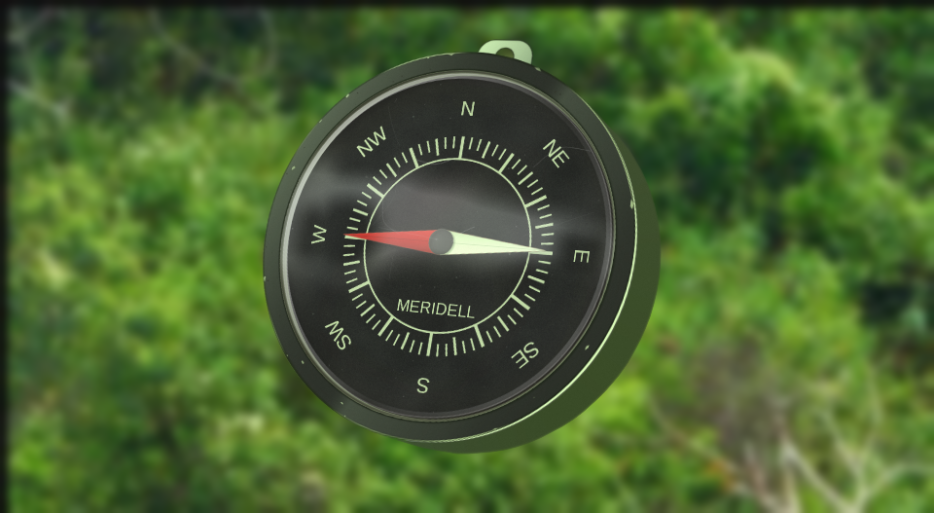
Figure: 270°
